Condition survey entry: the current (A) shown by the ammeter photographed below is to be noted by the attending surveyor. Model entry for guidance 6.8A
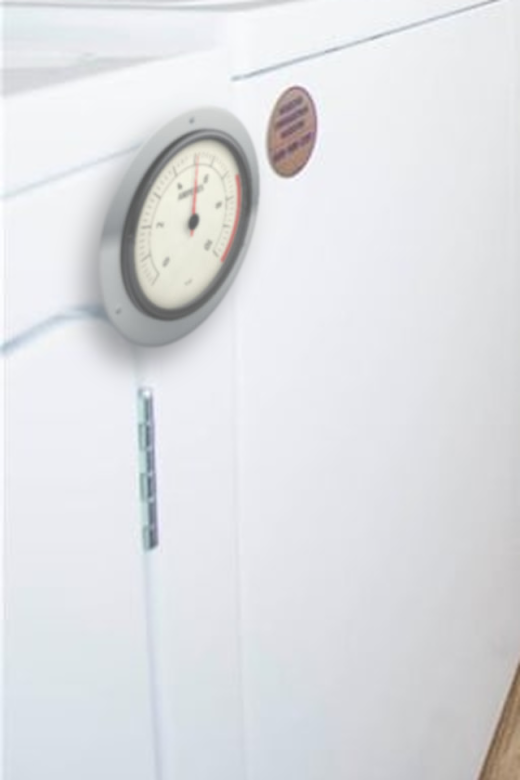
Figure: 5A
